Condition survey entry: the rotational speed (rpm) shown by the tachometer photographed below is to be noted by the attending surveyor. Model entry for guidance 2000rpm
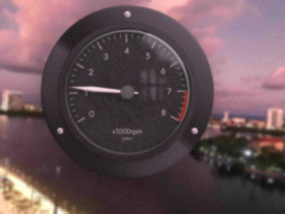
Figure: 1200rpm
